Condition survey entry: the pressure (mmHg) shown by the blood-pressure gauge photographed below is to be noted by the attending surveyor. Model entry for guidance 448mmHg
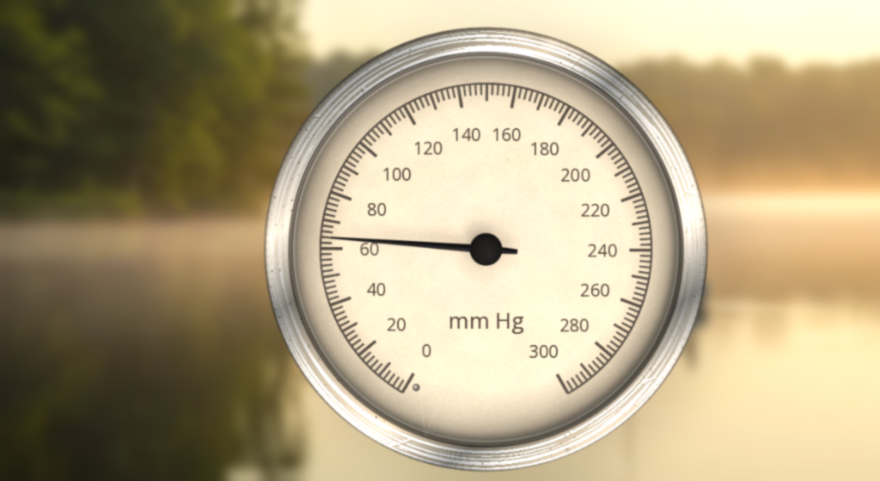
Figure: 64mmHg
